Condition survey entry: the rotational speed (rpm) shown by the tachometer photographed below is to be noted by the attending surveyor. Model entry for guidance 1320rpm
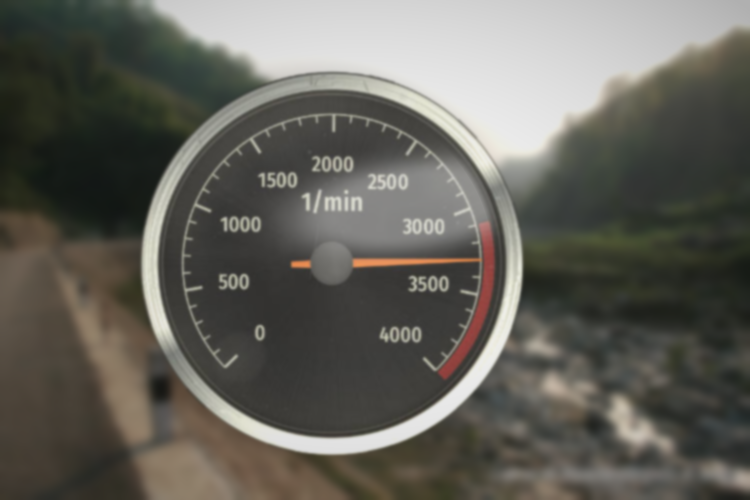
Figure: 3300rpm
